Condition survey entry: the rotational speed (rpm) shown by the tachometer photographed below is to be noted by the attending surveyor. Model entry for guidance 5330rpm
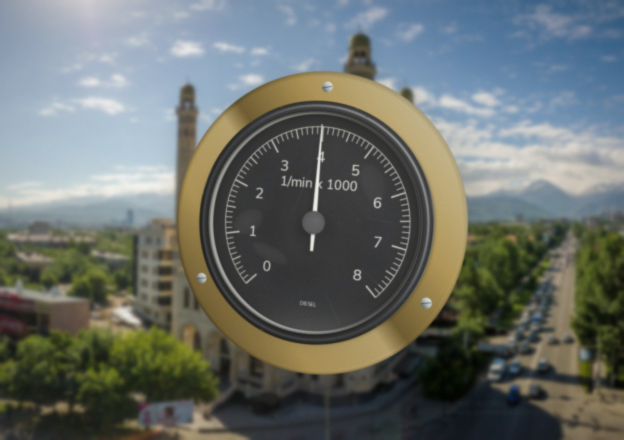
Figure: 4000rpm
